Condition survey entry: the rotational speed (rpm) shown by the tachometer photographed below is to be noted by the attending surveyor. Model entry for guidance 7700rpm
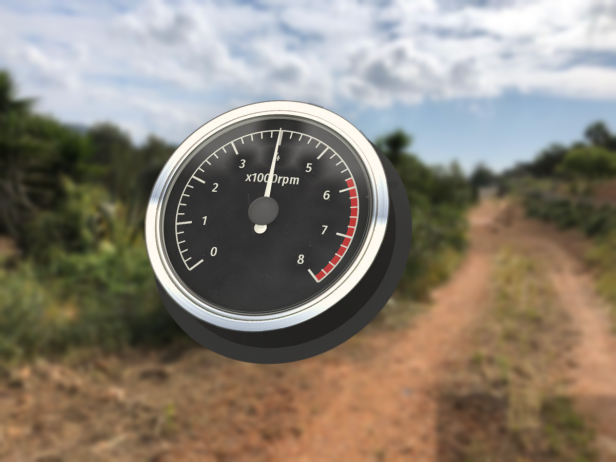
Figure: 4000rpm
